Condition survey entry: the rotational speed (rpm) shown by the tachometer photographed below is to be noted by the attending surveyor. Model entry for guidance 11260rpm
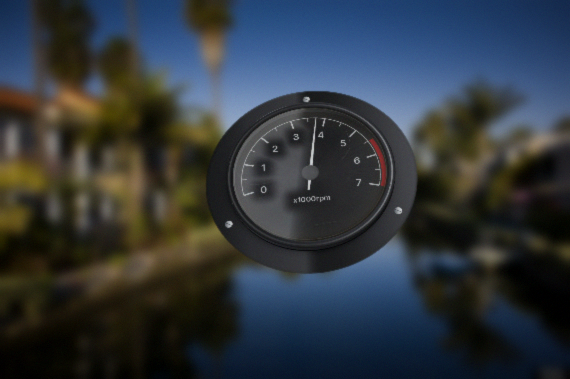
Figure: 3750rpm
